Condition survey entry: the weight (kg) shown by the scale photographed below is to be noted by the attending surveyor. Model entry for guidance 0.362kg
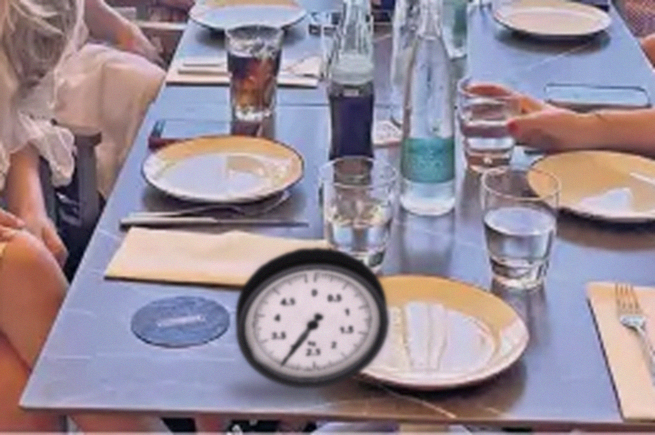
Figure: 3kg
